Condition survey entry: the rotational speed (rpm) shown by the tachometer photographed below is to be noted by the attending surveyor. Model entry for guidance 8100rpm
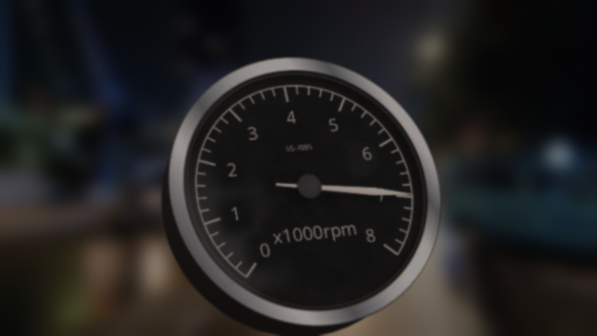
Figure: 7000rpm
